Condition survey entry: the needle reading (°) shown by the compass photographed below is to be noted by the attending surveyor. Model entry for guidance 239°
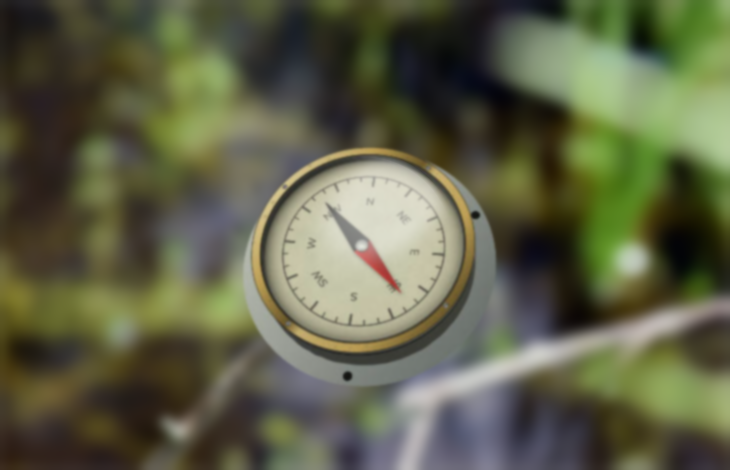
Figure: 135°
